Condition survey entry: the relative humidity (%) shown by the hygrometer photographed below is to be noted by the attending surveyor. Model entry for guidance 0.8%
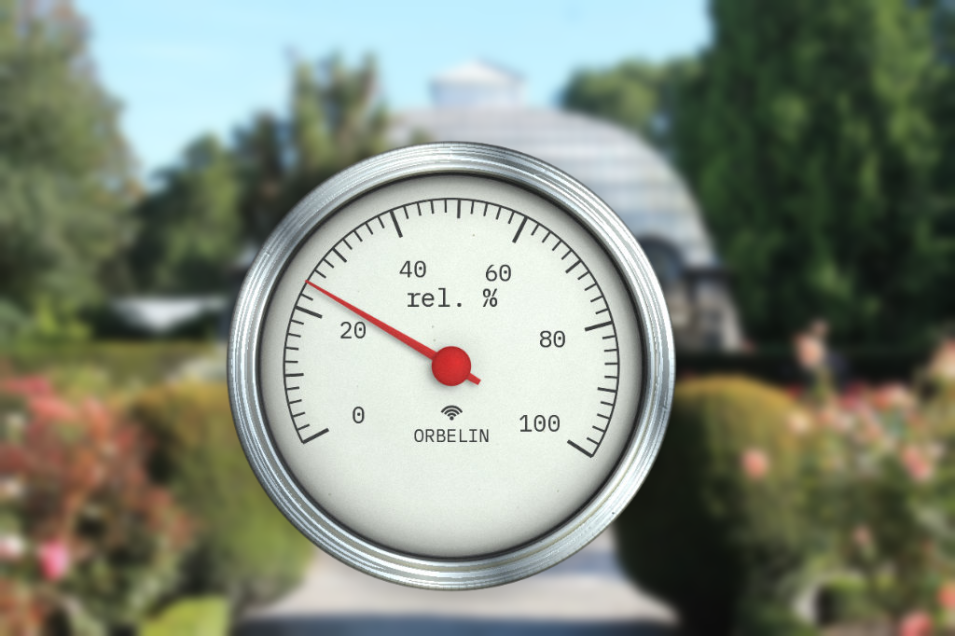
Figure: 24%
